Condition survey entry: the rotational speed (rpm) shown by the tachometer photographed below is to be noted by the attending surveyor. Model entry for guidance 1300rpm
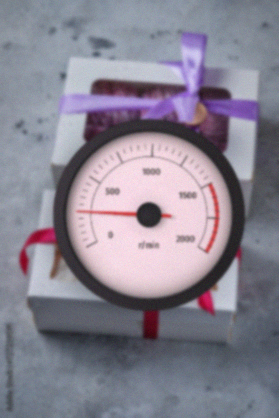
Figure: 250rpm
